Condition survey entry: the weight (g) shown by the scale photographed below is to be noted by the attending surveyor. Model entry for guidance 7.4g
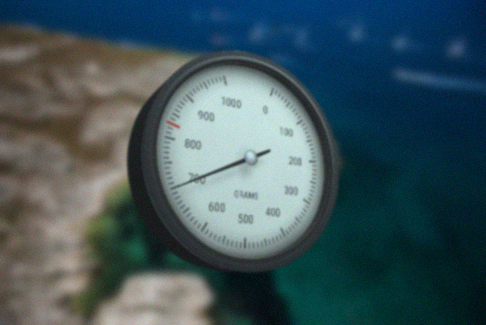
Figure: 700g
